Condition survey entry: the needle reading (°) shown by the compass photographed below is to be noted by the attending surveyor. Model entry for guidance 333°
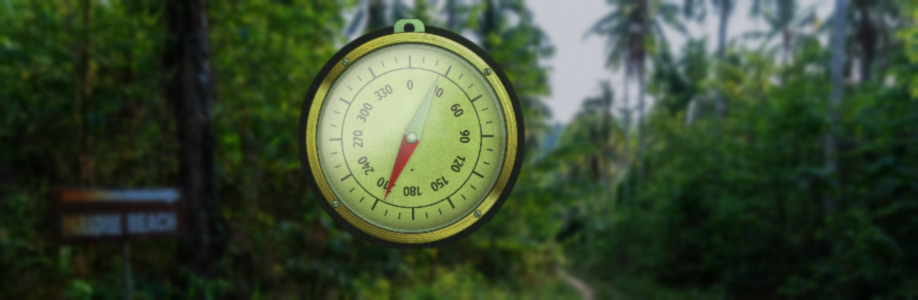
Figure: 205°
